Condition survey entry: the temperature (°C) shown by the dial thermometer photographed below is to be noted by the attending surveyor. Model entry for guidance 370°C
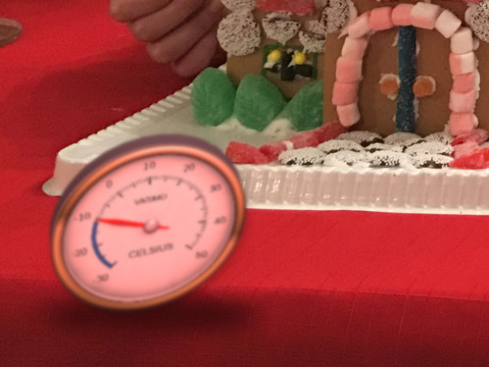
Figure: -10°C
